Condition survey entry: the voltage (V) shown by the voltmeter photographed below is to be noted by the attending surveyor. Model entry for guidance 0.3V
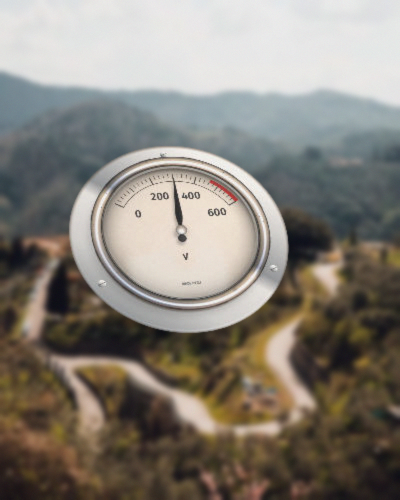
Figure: 300V
